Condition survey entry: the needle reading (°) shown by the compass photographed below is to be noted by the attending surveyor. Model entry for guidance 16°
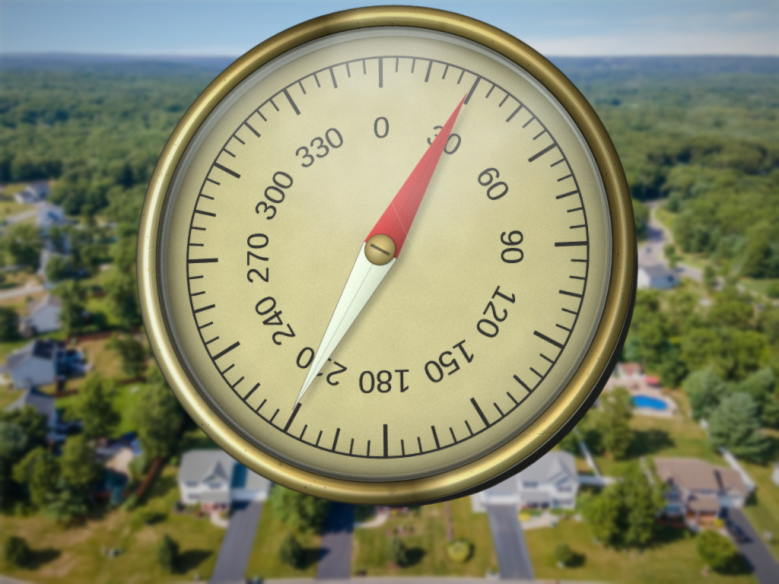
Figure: 30°
